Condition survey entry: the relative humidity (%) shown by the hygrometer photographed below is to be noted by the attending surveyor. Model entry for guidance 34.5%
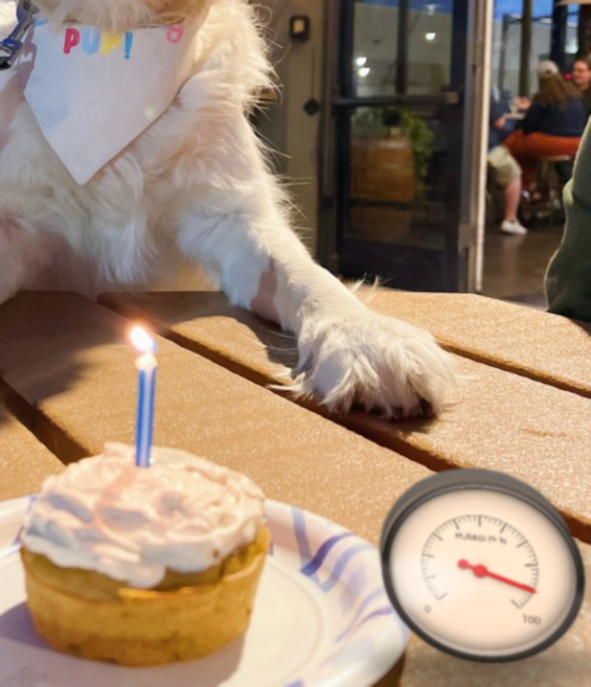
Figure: 90%
